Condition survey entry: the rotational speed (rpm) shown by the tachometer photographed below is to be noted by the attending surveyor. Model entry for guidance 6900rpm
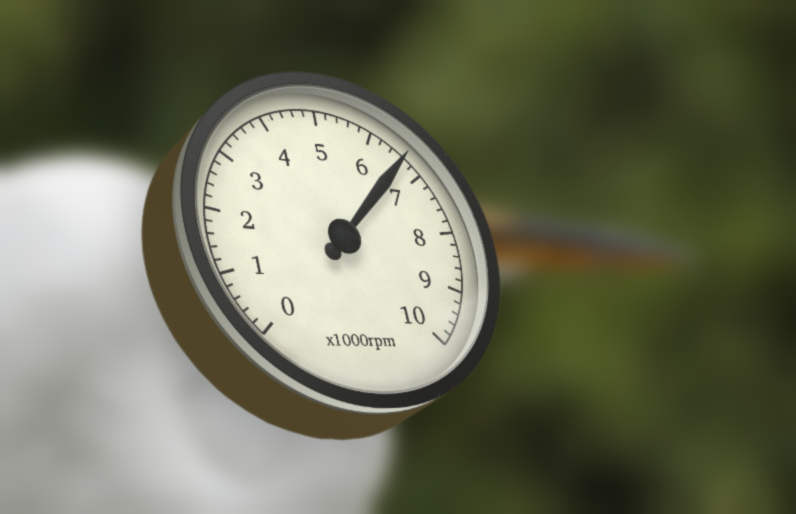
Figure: 6600rpm
